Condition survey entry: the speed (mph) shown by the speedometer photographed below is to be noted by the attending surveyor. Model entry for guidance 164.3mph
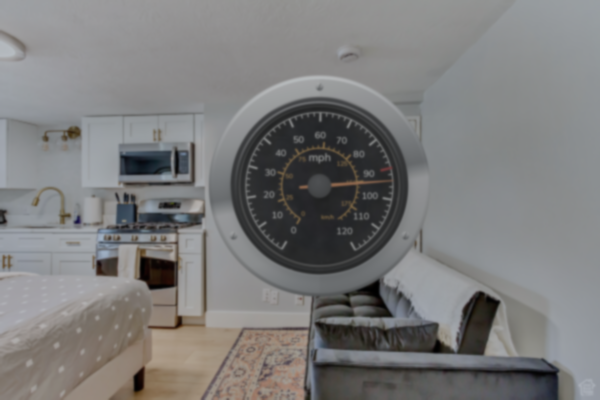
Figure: 94mph
